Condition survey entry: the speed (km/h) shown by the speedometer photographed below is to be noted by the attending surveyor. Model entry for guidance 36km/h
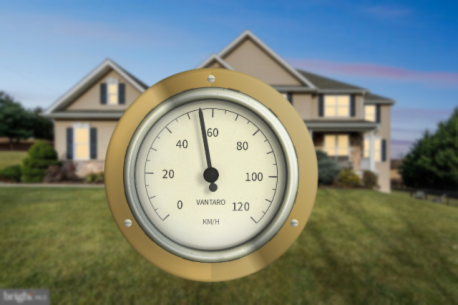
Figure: 55km/h
